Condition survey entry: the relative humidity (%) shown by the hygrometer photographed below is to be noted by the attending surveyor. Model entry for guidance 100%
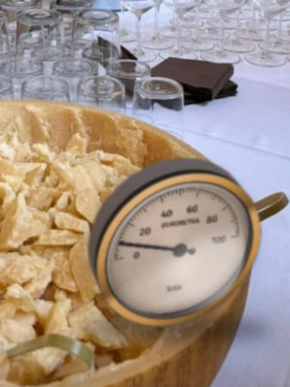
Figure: 10%
